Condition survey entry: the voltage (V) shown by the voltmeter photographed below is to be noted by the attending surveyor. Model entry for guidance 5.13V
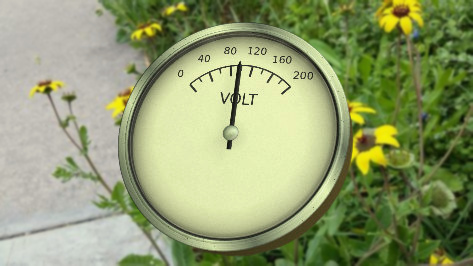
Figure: 100V
